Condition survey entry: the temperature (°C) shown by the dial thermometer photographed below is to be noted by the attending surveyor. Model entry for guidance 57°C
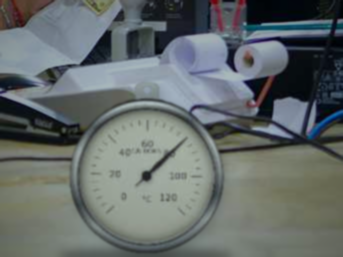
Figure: 80°C
